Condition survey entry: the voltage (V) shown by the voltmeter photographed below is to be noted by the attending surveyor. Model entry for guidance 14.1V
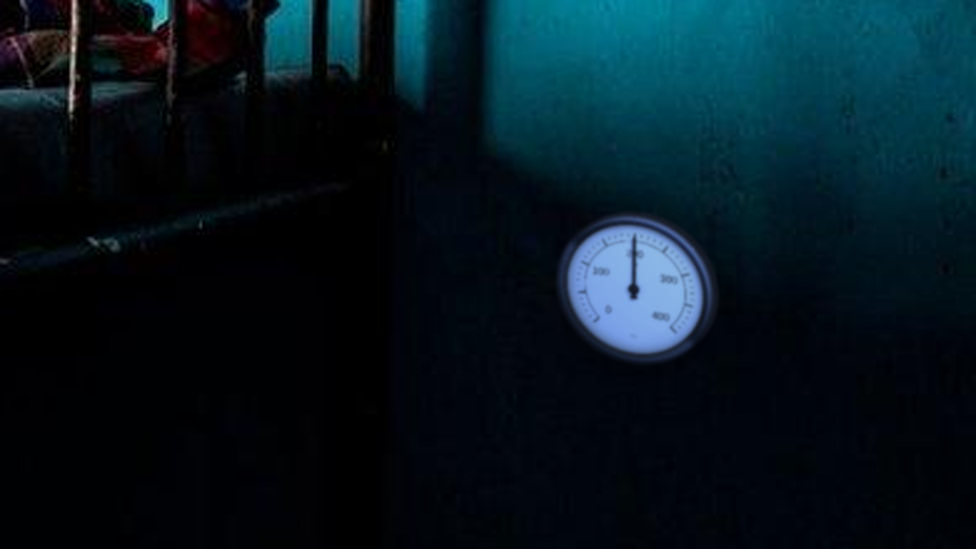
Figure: 200V
